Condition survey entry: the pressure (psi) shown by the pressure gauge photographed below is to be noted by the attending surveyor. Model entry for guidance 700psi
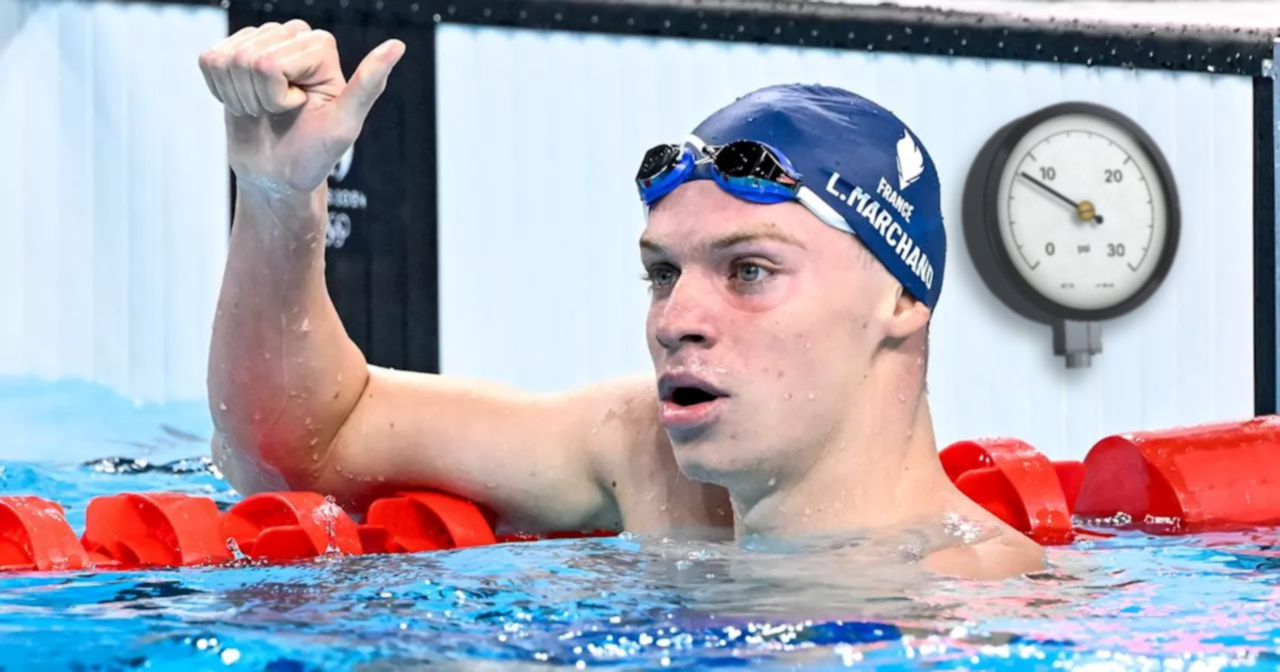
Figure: 8psi
